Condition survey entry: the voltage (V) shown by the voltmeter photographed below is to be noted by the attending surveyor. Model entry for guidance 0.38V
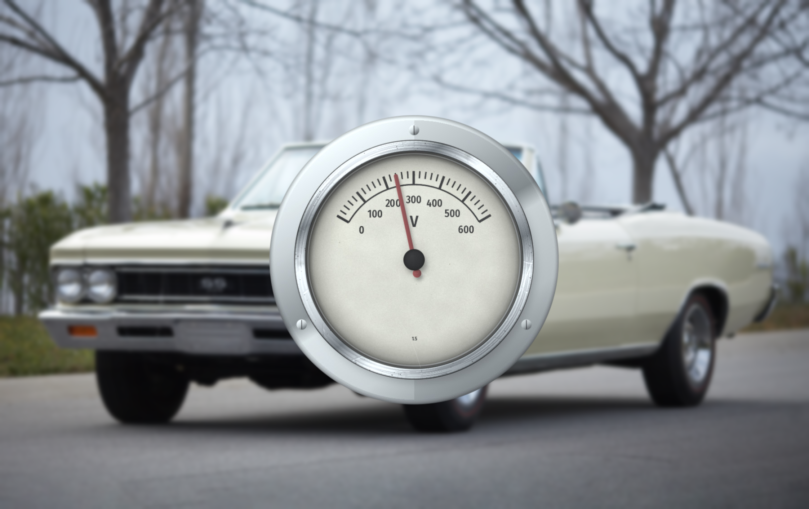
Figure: 240V
